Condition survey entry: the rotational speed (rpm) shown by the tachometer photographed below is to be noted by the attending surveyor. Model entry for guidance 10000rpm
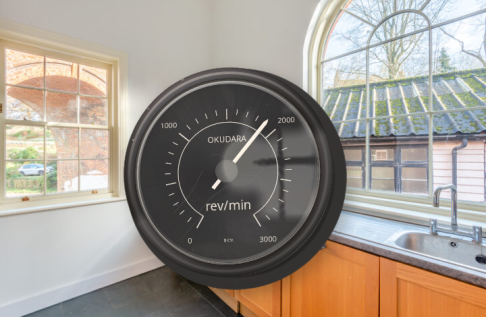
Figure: 1900rpm
